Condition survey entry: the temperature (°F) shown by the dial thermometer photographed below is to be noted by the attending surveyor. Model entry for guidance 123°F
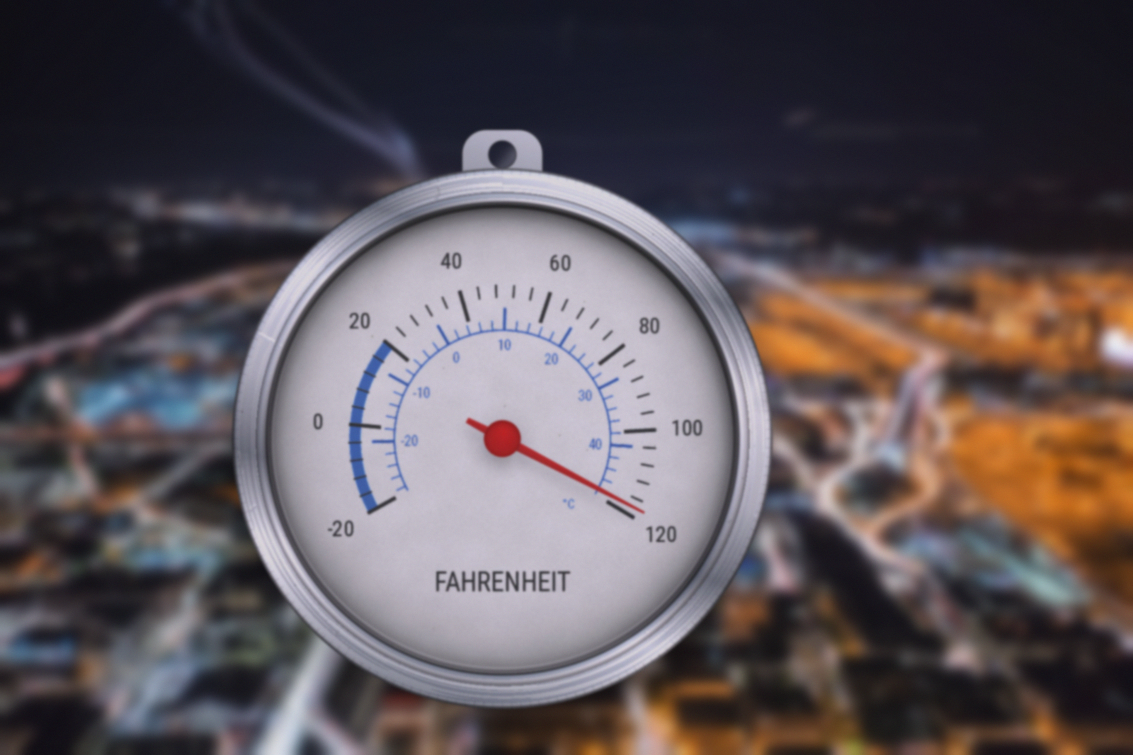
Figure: 118°F
